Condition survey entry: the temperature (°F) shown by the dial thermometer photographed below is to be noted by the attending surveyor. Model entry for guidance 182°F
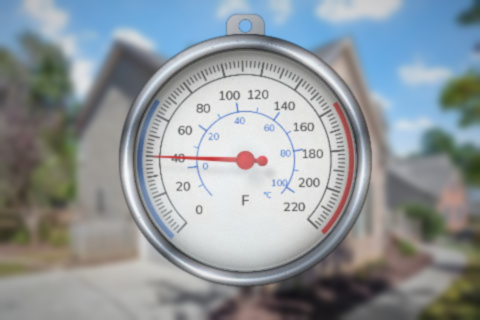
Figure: 40°F
